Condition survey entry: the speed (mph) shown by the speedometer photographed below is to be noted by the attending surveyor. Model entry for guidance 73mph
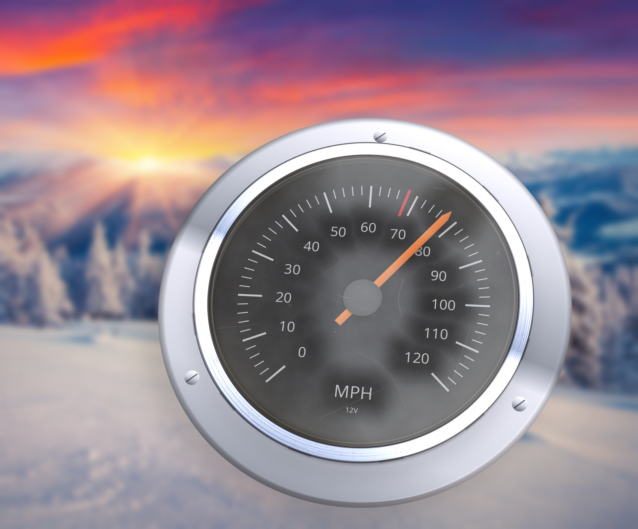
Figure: 78mph
